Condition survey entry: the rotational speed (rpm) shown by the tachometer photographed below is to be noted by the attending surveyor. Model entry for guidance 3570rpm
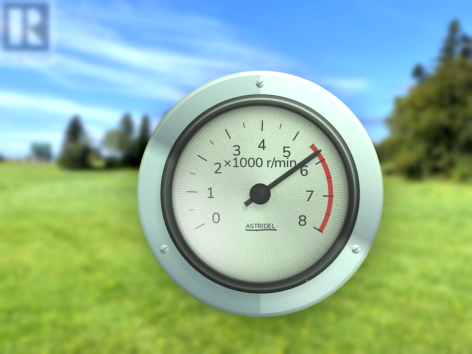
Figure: 5750rpm
